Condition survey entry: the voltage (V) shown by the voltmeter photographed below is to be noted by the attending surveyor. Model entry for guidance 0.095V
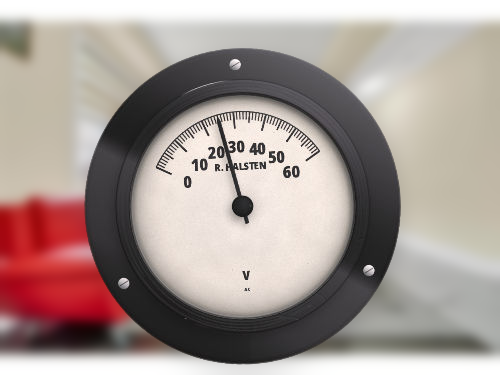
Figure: 25V
